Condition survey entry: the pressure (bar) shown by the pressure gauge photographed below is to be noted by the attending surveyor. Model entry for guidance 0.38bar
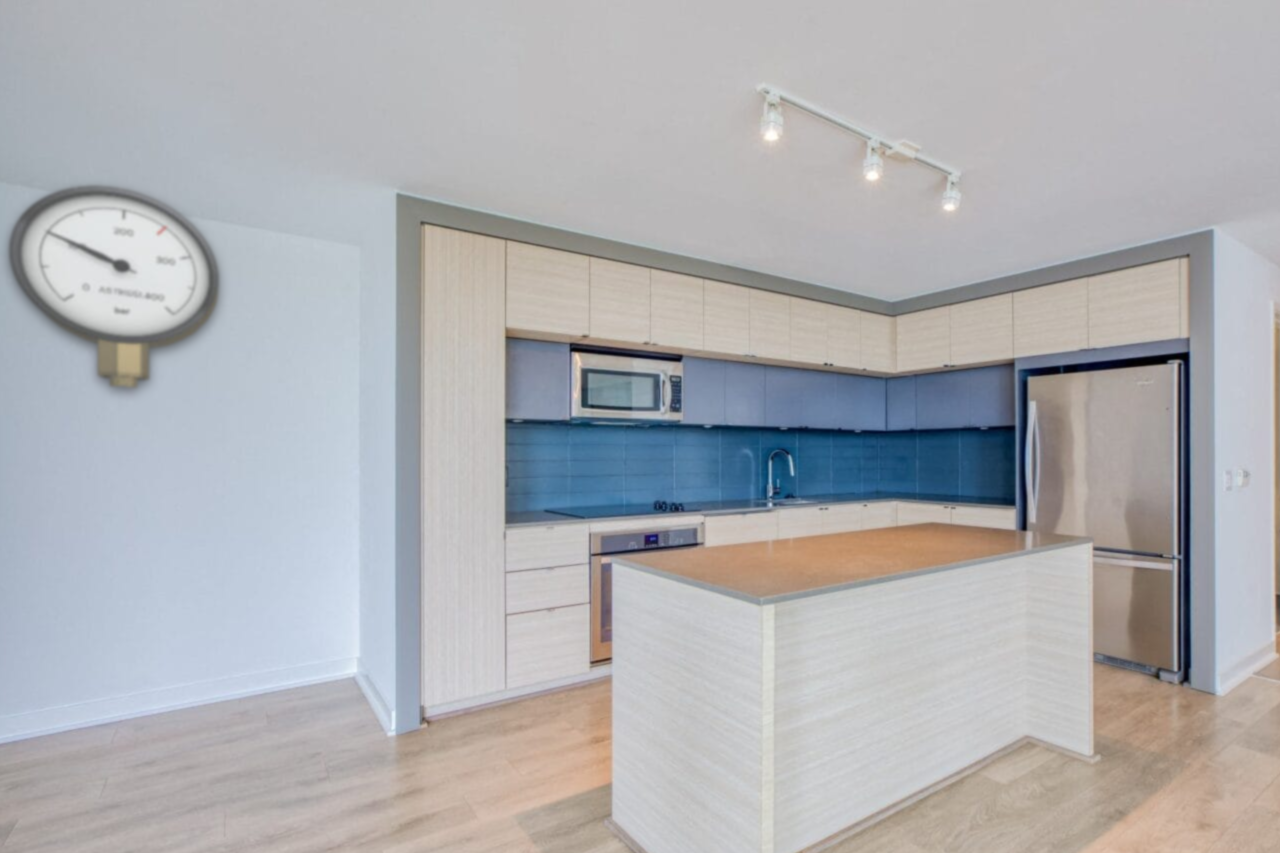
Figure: 100bar
